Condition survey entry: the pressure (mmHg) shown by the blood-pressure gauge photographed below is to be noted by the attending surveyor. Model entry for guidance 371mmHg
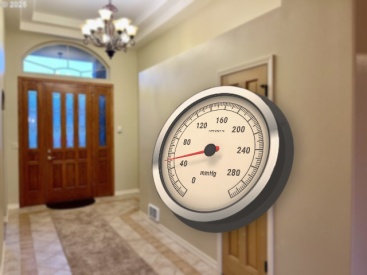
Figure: 50mmHg
